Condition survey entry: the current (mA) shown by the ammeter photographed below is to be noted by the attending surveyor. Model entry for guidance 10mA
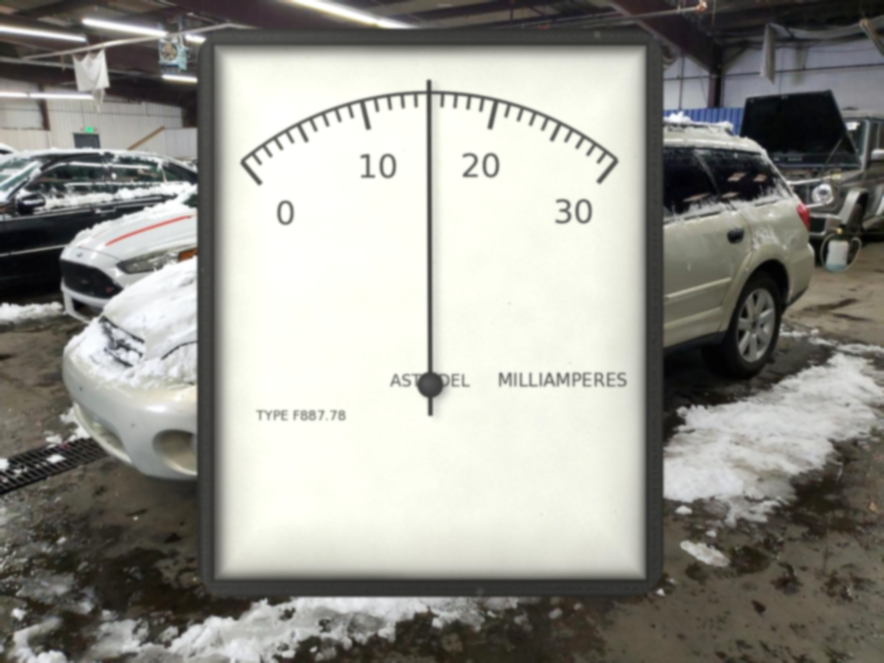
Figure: 15mA
